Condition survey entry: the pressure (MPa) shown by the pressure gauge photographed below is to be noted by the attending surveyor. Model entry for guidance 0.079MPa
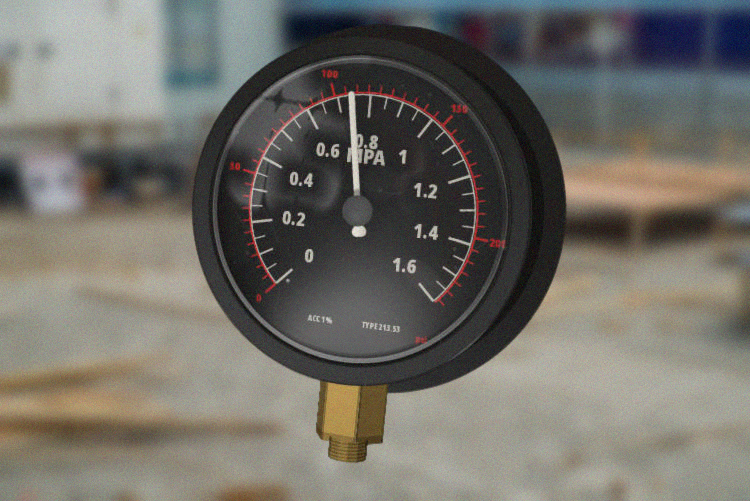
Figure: 0.75MPa
